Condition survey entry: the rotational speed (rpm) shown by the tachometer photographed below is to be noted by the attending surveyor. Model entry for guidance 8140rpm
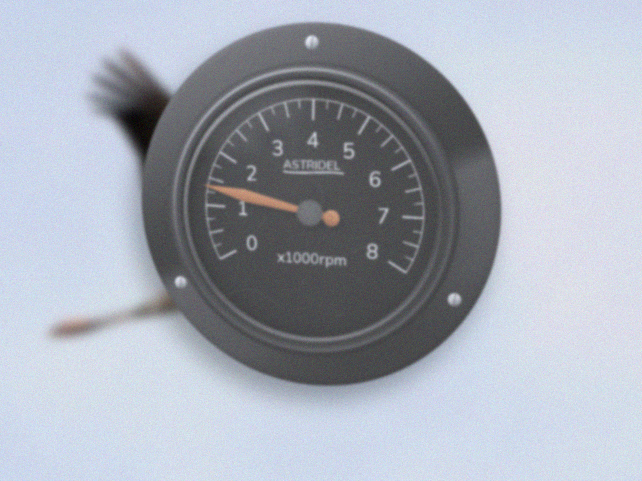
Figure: 1375rpm
